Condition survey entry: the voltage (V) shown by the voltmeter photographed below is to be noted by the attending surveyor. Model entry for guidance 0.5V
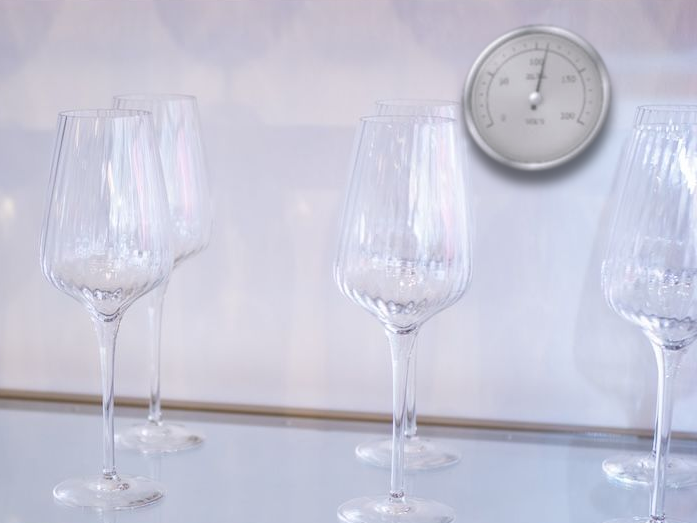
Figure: 110V
